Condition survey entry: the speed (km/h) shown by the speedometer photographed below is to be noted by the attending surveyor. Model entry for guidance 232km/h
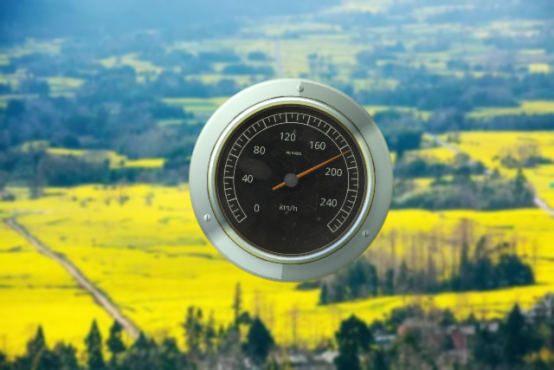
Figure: 185km/h
